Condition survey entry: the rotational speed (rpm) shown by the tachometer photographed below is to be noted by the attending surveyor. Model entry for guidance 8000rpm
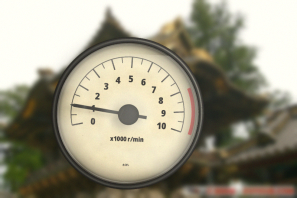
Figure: 1000rpm
